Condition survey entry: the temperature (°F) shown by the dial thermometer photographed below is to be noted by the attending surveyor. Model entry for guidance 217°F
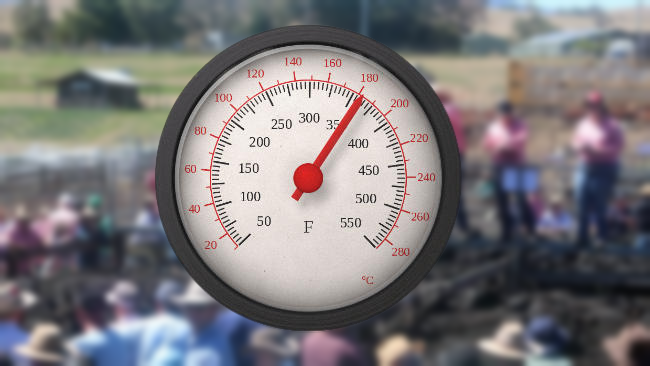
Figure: 360°F
